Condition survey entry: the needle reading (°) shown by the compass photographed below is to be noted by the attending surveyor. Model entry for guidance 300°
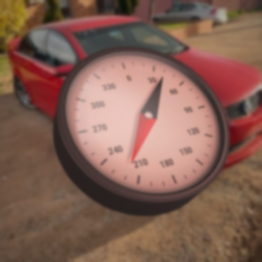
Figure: 220°
